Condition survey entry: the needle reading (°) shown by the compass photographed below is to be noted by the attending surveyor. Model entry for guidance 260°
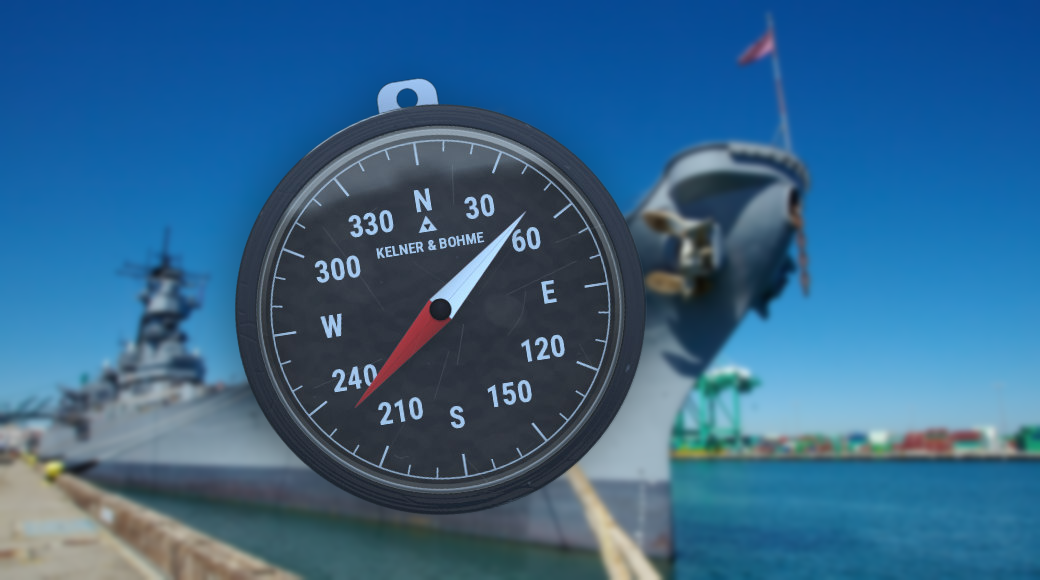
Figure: 230°
